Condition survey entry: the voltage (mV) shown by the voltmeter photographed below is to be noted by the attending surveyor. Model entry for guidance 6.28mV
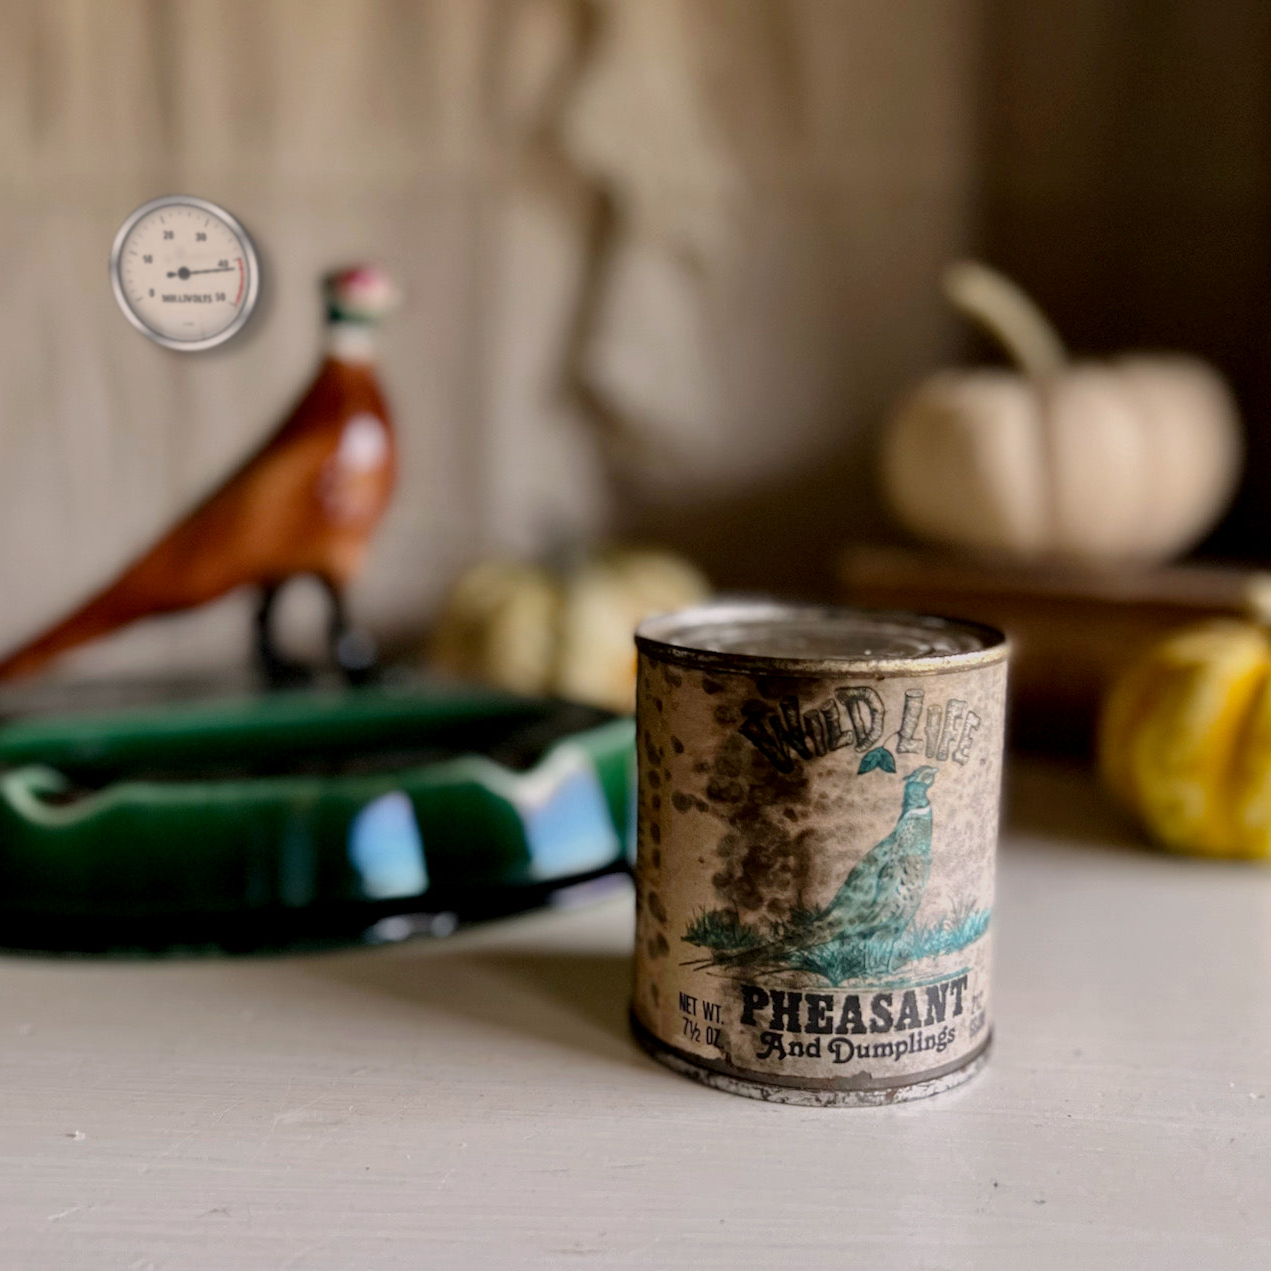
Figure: 42mV
